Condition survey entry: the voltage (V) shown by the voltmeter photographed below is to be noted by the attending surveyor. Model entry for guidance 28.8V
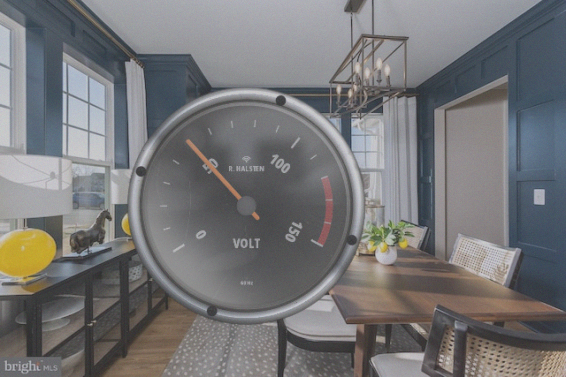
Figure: 50V
